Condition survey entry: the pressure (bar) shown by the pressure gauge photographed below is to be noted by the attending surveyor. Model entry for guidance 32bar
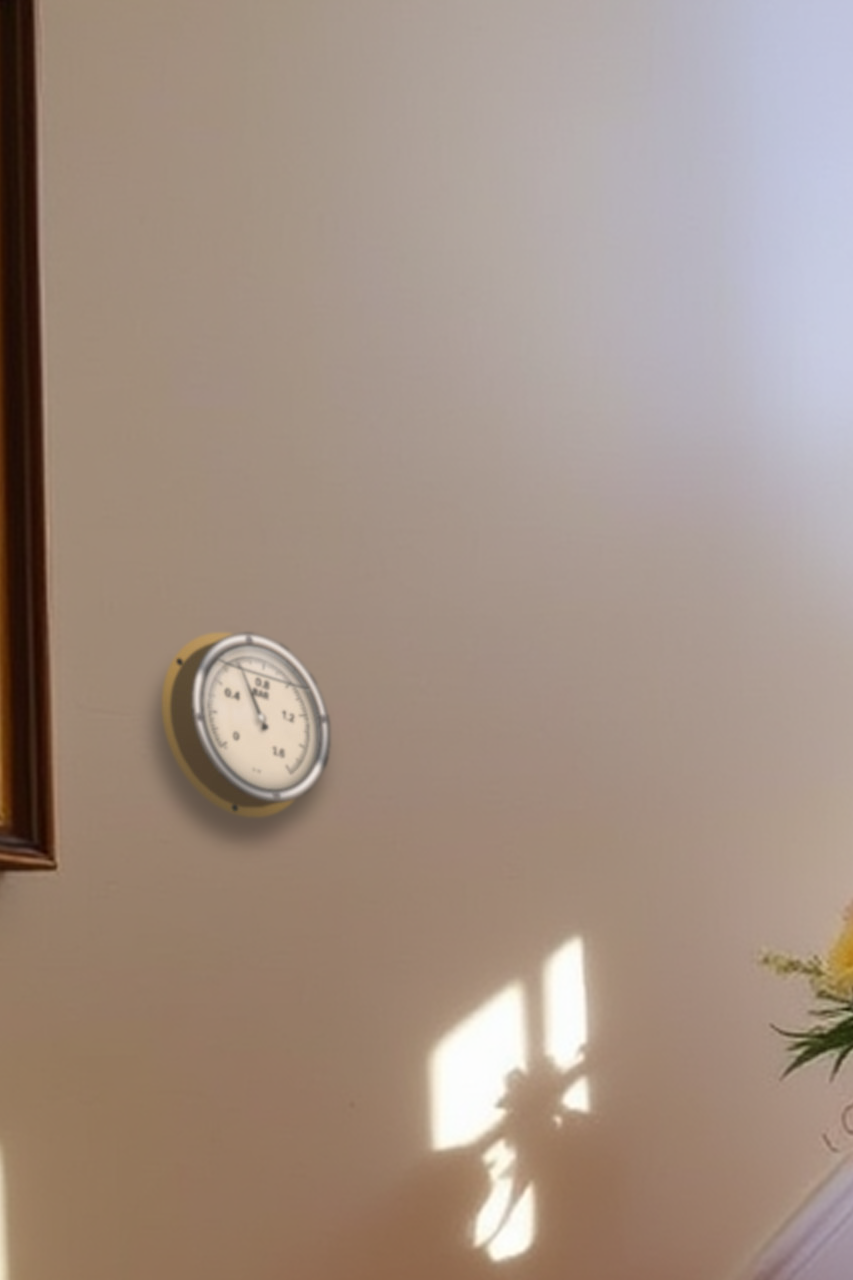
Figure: 0.6bar
